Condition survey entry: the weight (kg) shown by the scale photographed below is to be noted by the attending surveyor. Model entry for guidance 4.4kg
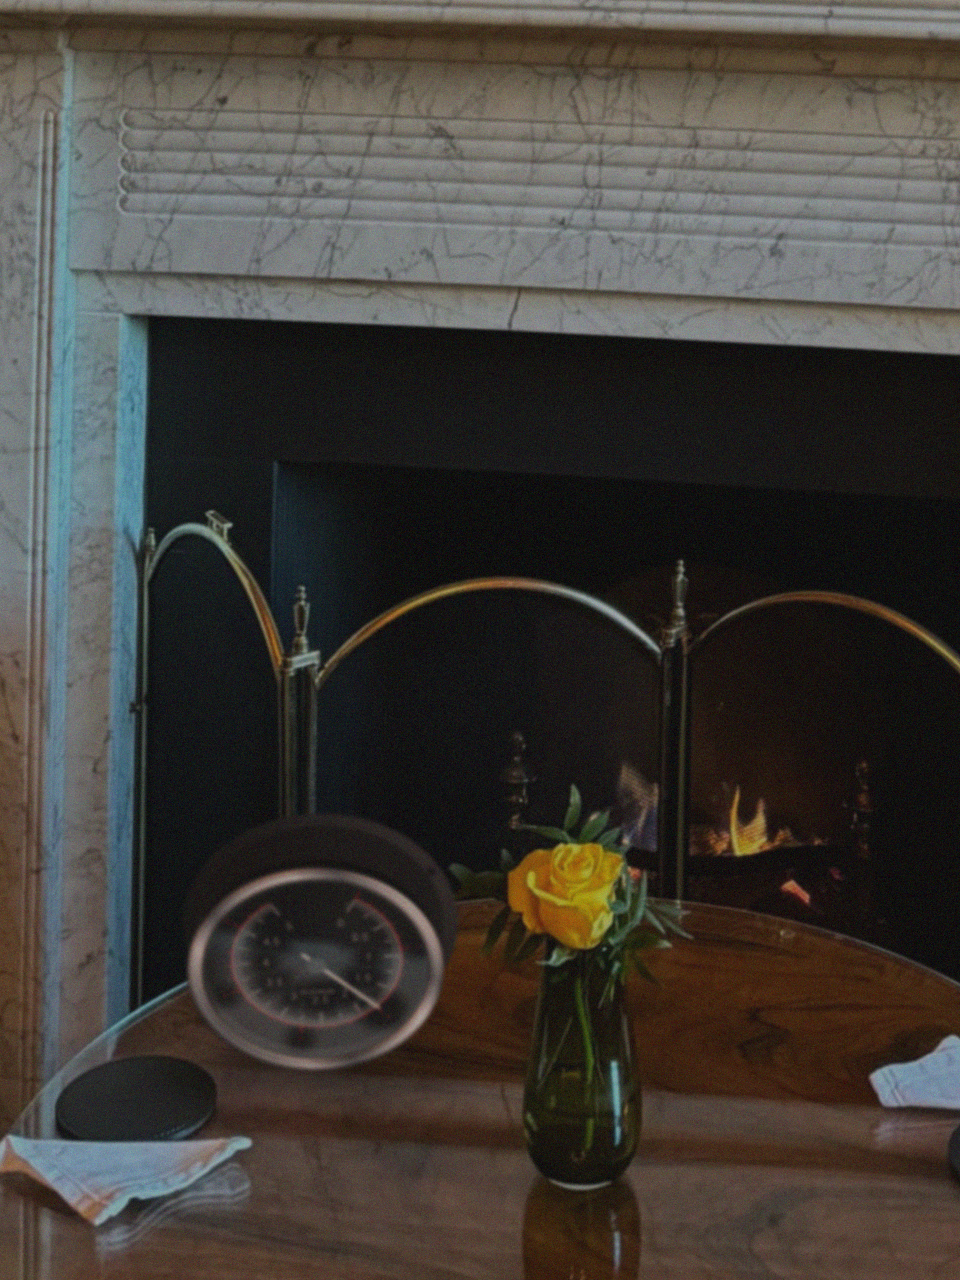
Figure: 1.75kg
